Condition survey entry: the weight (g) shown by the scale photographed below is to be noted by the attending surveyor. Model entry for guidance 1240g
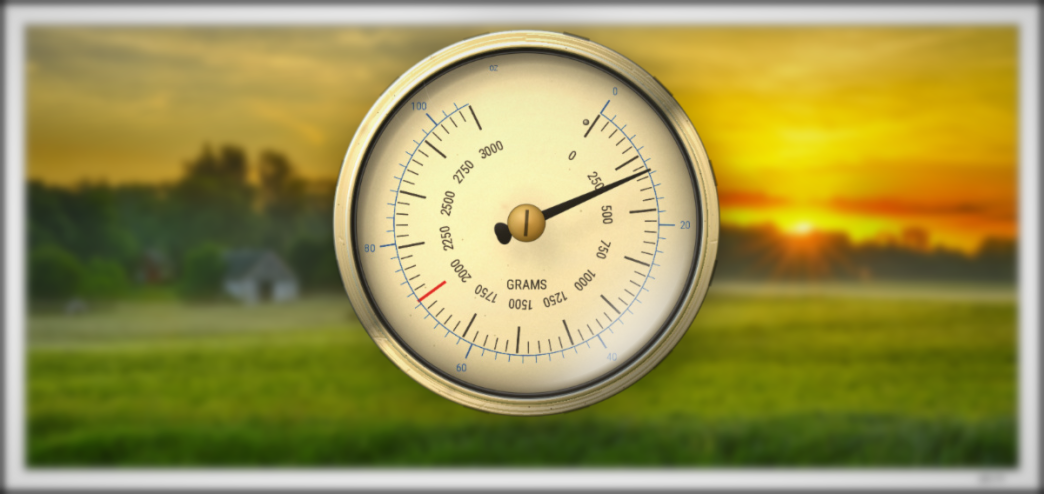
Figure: 325g
